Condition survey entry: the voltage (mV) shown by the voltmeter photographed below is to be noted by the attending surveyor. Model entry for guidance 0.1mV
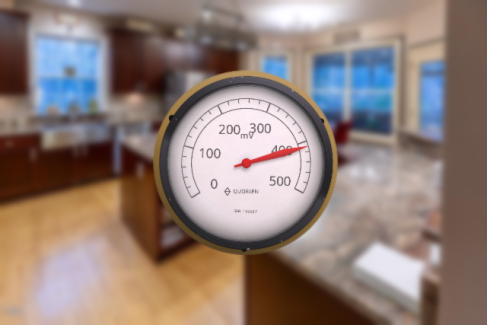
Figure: 410mV
